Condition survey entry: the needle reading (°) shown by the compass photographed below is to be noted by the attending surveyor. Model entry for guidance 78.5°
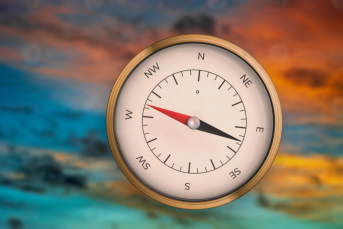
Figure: 285°
